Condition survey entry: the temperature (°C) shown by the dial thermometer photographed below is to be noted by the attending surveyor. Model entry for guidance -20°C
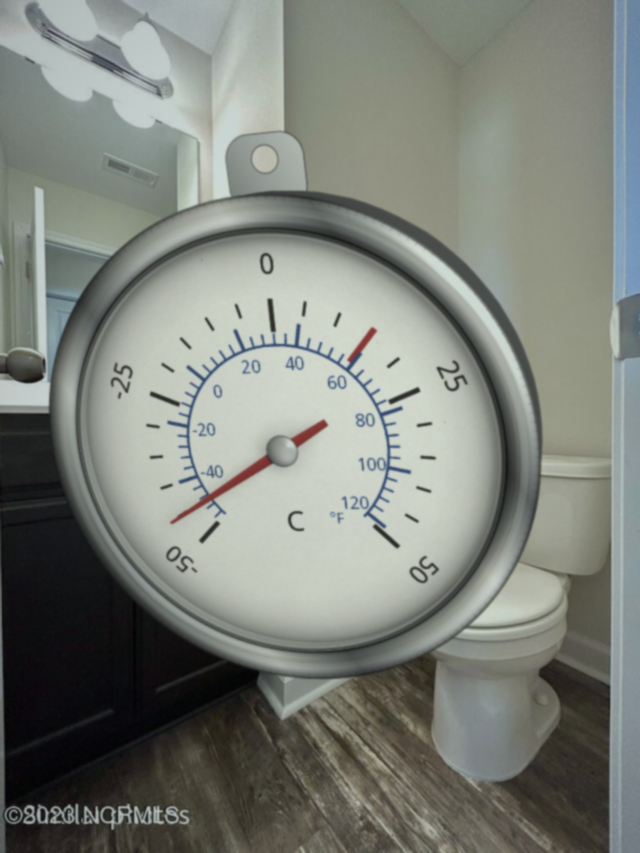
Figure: -45°C
